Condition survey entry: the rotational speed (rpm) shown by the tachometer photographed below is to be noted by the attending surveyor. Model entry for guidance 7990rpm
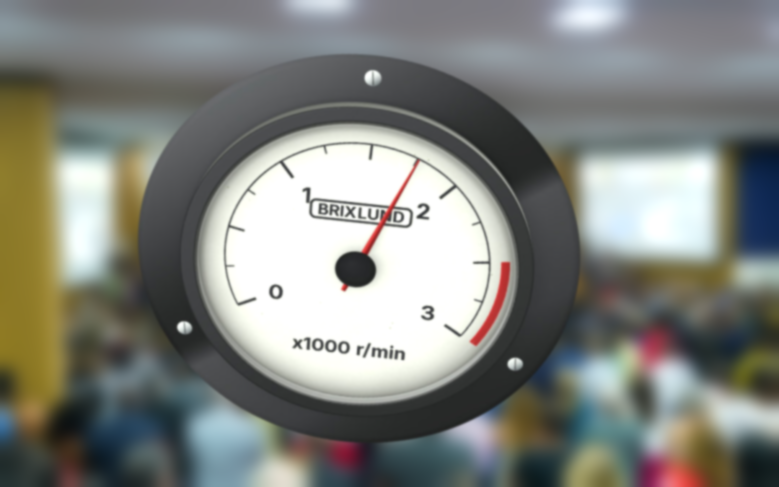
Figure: 1750rpm
